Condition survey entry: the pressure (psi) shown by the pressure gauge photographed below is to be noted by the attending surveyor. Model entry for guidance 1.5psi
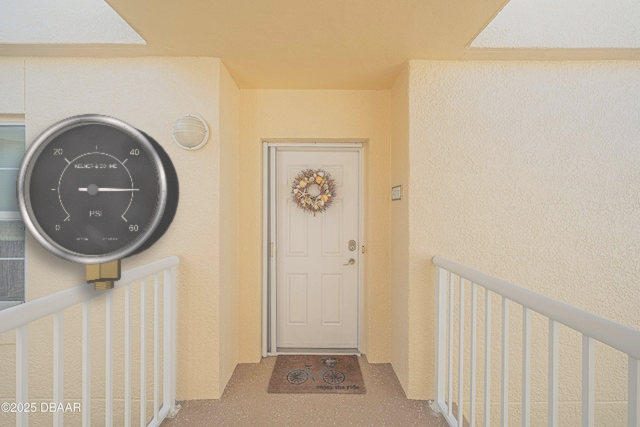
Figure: 50psi
